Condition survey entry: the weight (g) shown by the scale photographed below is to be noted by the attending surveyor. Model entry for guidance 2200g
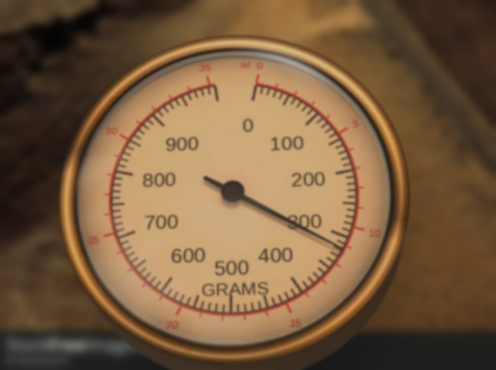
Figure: 320g
